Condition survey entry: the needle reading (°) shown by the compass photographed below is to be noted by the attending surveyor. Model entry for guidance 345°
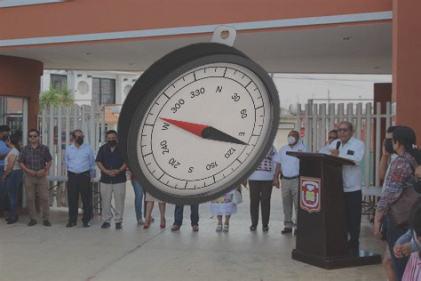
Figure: 280°
